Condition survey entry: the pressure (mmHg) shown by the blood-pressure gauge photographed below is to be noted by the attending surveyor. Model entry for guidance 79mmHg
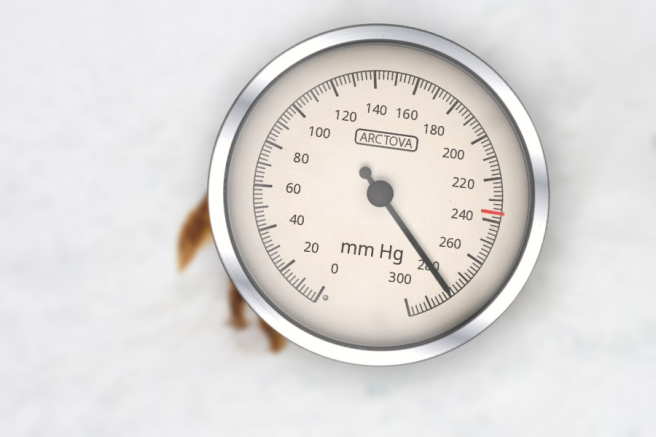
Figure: 280mmHg
